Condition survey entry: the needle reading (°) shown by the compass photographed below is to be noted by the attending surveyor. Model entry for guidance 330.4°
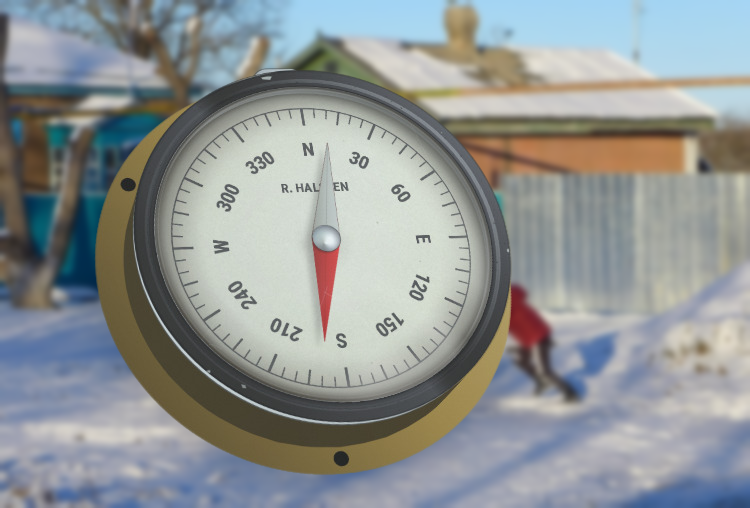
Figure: 190°
